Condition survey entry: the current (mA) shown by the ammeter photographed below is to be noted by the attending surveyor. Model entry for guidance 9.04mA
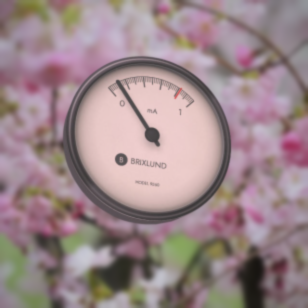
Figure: 0.1mA
